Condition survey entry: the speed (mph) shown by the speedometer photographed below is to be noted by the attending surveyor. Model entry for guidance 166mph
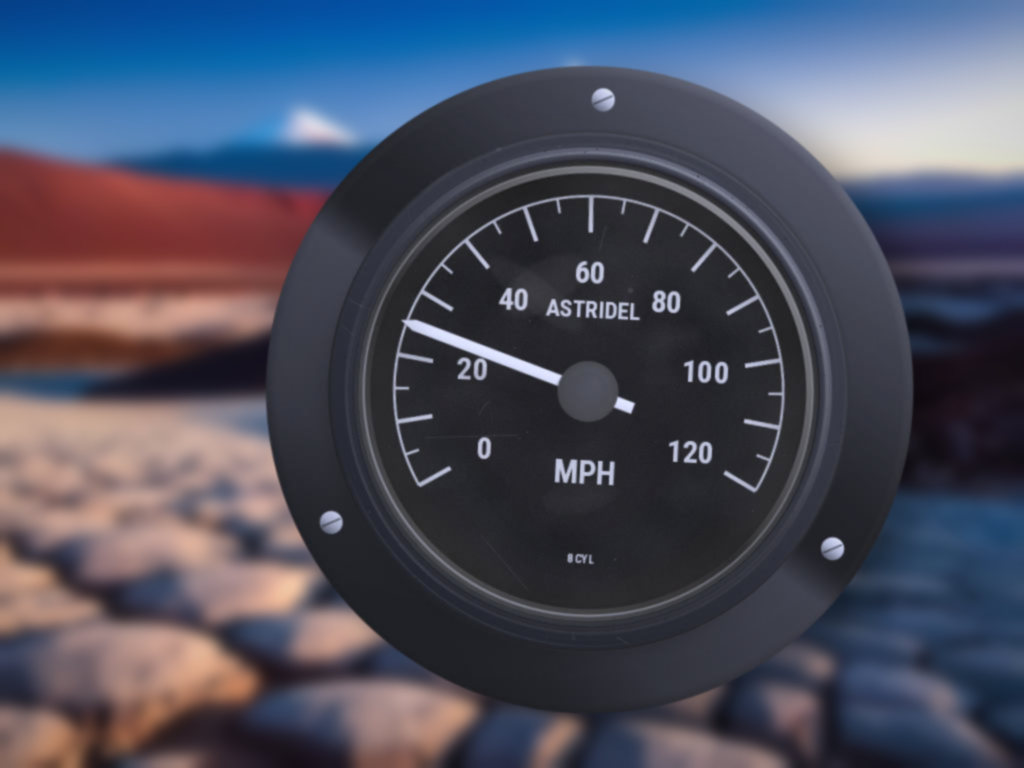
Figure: 25mph
